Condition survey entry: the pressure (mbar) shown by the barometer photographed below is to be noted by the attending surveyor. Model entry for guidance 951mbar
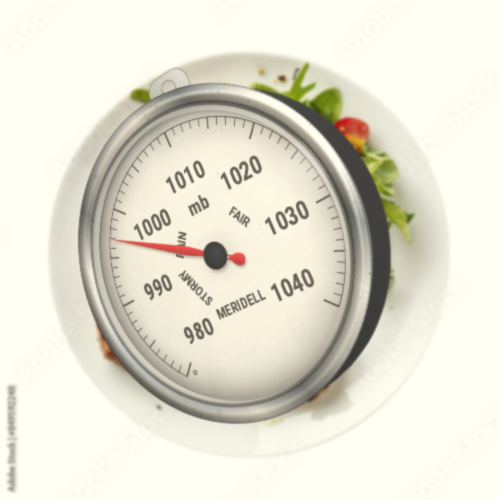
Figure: 997mbar
